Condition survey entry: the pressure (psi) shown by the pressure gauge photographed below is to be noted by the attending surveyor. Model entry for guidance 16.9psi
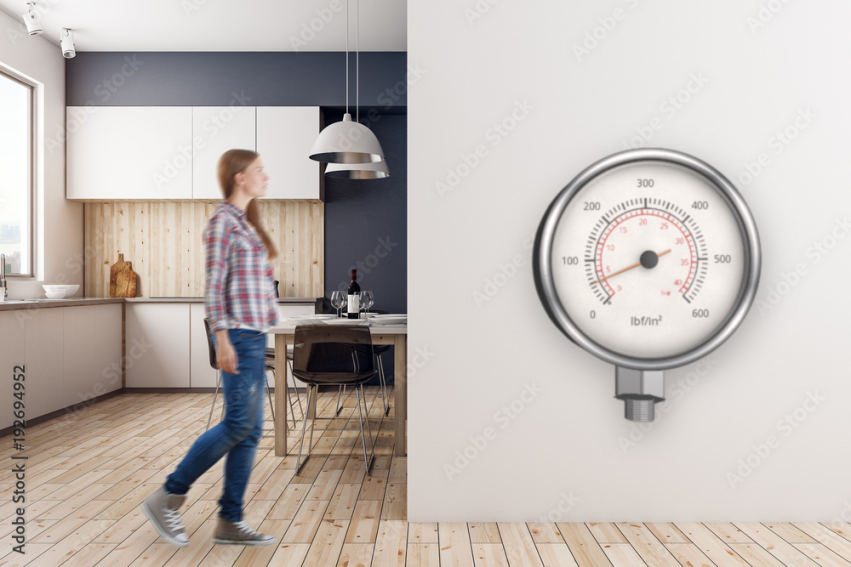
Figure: 50psi
